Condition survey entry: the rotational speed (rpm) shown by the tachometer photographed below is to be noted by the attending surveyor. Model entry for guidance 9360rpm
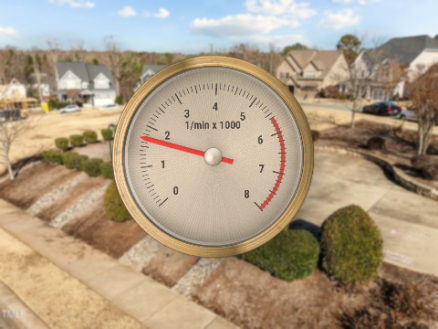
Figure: 1700rpm
